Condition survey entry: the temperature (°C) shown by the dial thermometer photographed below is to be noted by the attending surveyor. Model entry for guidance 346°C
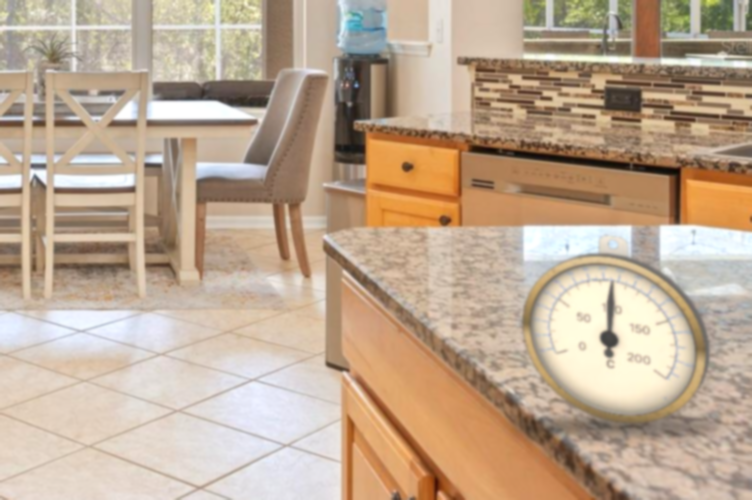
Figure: 100°C
